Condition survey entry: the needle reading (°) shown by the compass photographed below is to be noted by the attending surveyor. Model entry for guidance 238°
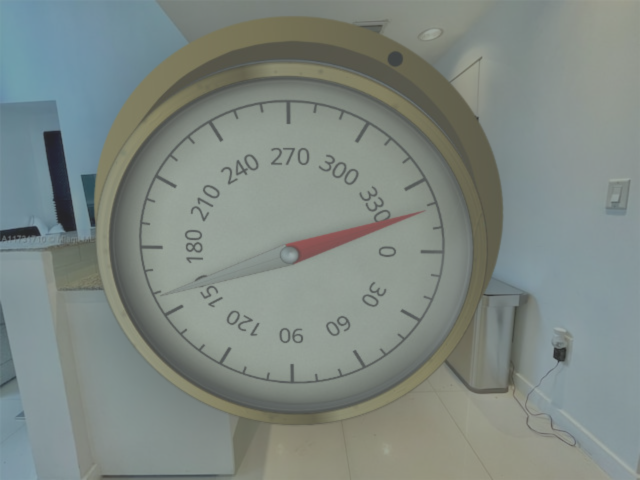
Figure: 340°
